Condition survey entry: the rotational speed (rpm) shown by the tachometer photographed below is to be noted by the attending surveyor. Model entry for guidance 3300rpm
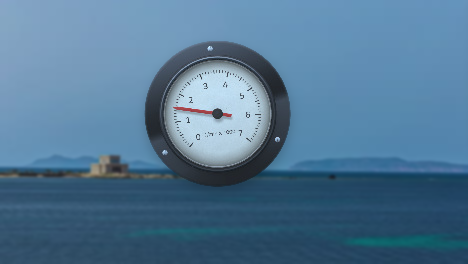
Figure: 1500rpm
